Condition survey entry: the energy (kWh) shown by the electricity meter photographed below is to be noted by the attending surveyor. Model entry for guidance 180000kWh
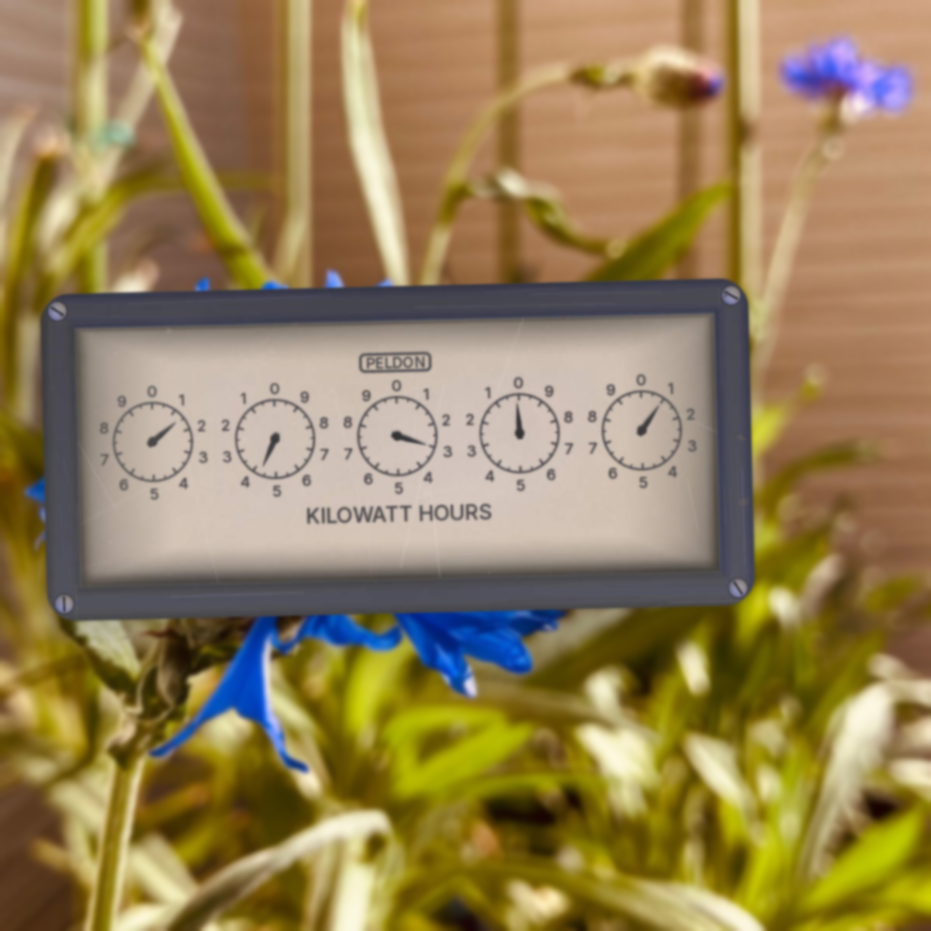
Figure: 14301kWh
